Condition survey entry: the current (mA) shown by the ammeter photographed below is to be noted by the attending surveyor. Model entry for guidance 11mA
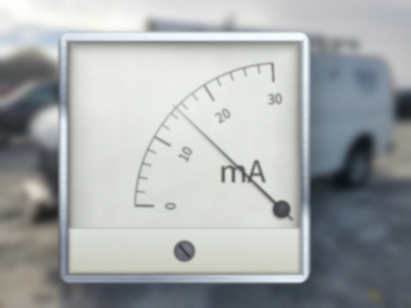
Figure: 15mA
